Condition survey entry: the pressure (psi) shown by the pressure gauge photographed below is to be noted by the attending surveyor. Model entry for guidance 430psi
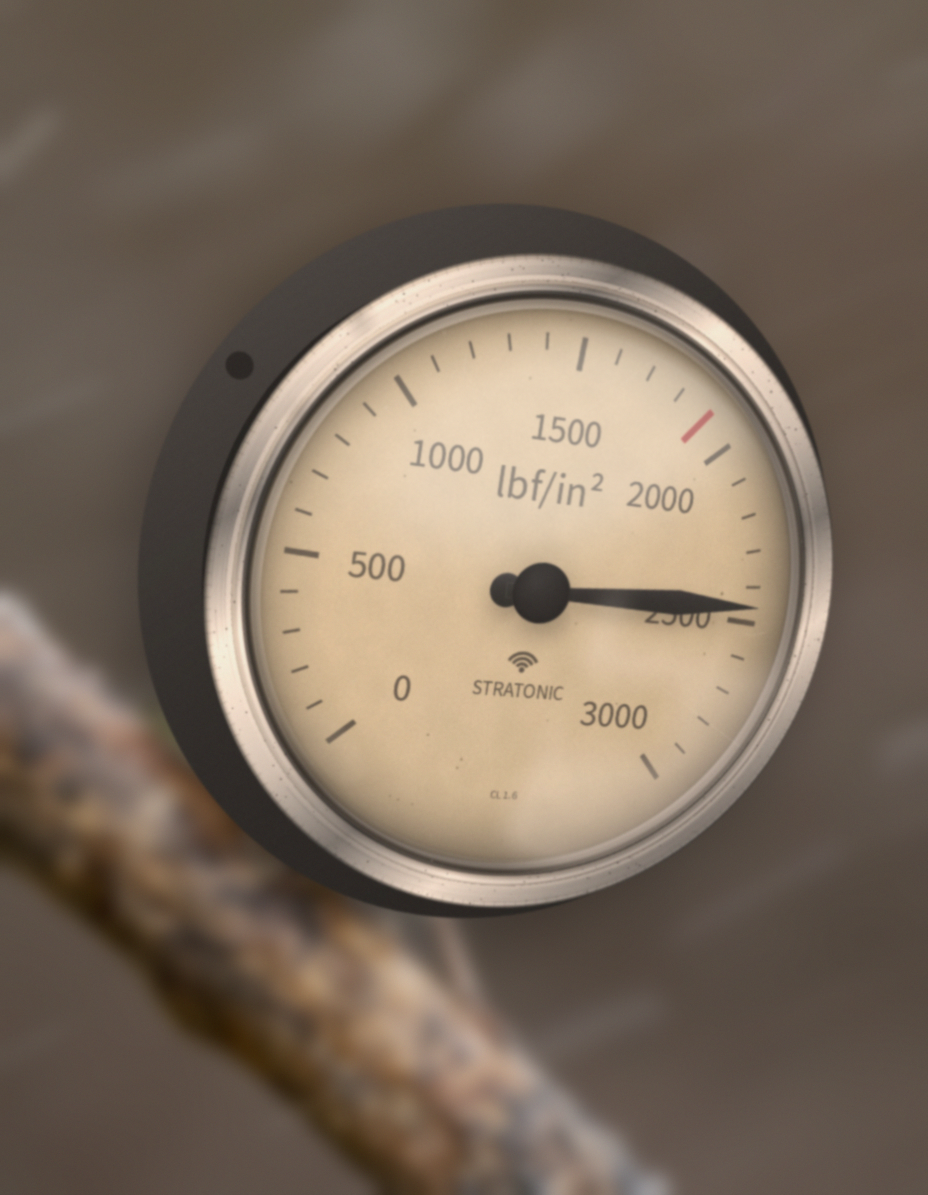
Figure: 2450psi
